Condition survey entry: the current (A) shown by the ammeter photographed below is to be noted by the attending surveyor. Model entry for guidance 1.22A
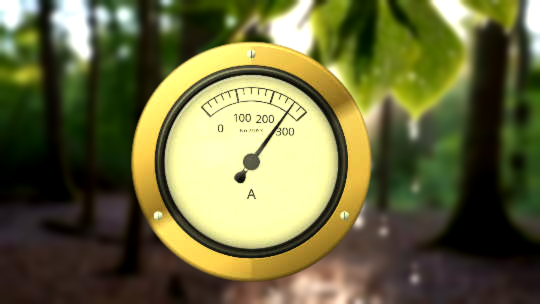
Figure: 260A
